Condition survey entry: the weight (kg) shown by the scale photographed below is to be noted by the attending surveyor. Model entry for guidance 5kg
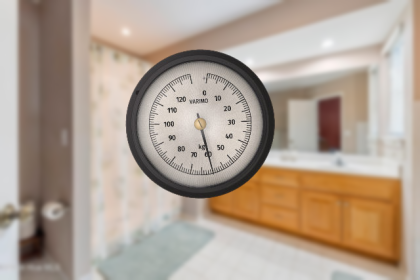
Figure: 60kg
